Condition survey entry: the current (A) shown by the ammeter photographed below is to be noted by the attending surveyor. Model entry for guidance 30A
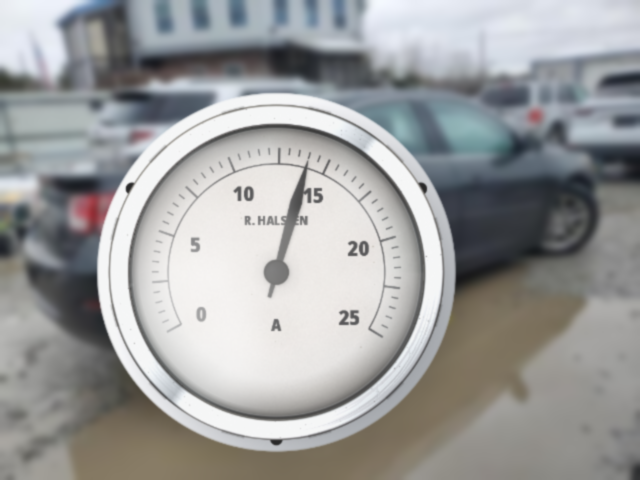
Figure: 14A
